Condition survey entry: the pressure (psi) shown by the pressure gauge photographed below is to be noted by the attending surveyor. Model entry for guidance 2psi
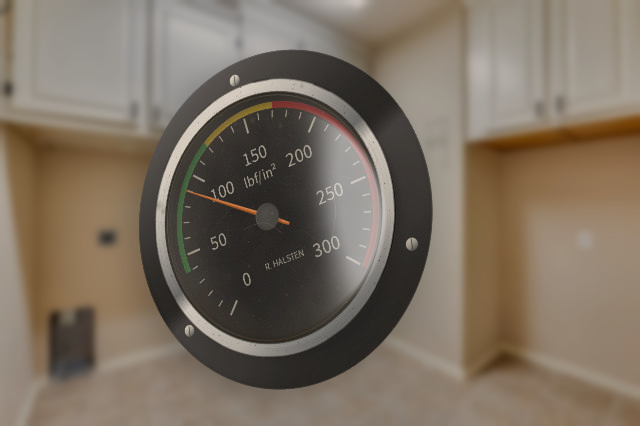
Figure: 90psi
